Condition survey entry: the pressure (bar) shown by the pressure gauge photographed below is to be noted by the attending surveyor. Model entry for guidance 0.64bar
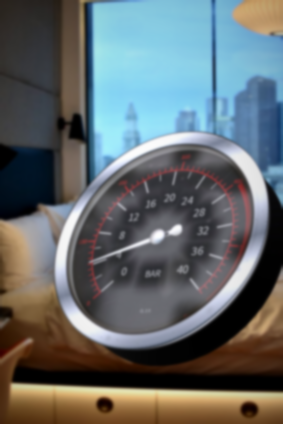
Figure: 4bar
